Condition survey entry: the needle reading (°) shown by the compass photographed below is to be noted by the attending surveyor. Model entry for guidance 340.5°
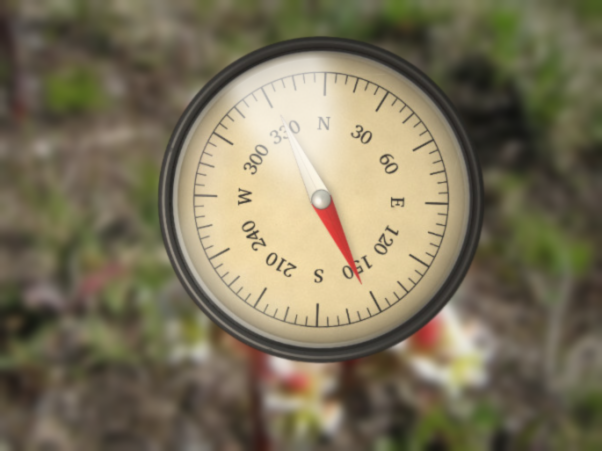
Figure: 152.5°
